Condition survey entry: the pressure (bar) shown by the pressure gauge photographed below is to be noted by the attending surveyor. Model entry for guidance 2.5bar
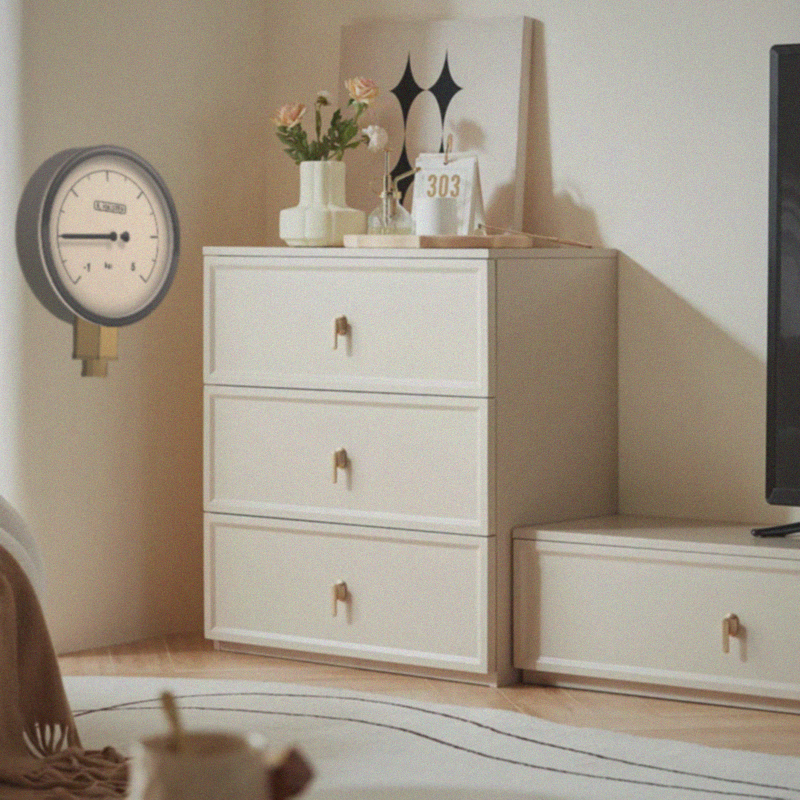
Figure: 0bar
